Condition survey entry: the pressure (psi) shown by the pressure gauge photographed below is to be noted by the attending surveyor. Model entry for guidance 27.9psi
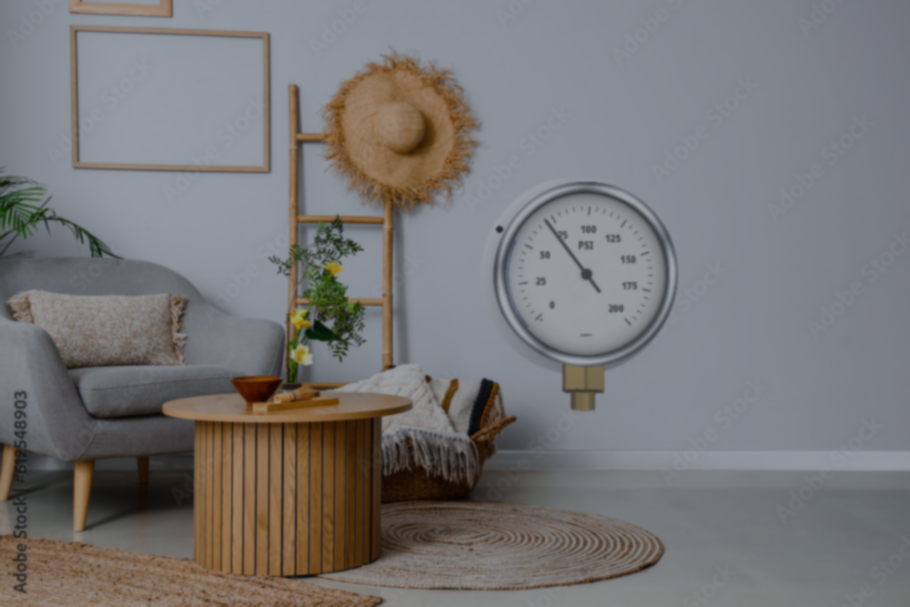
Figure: 70psi
